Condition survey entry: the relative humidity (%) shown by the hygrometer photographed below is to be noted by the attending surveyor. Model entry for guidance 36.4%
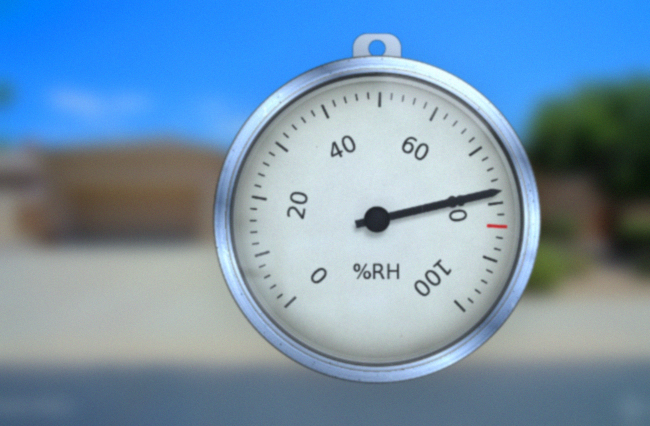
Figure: 78%
